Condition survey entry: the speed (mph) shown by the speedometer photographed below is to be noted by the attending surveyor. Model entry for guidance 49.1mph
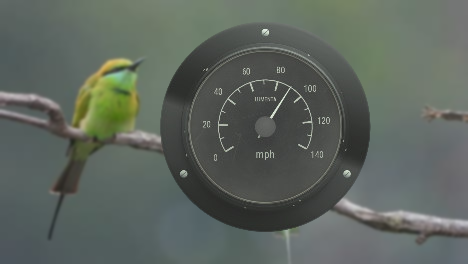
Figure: 90mph
